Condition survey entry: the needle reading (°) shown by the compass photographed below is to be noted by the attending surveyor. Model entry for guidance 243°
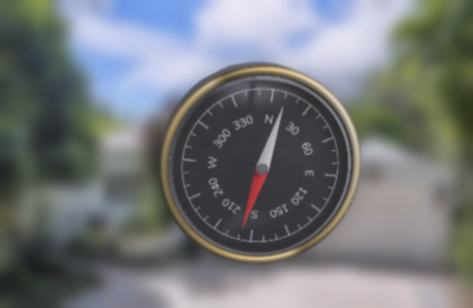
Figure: 190°
